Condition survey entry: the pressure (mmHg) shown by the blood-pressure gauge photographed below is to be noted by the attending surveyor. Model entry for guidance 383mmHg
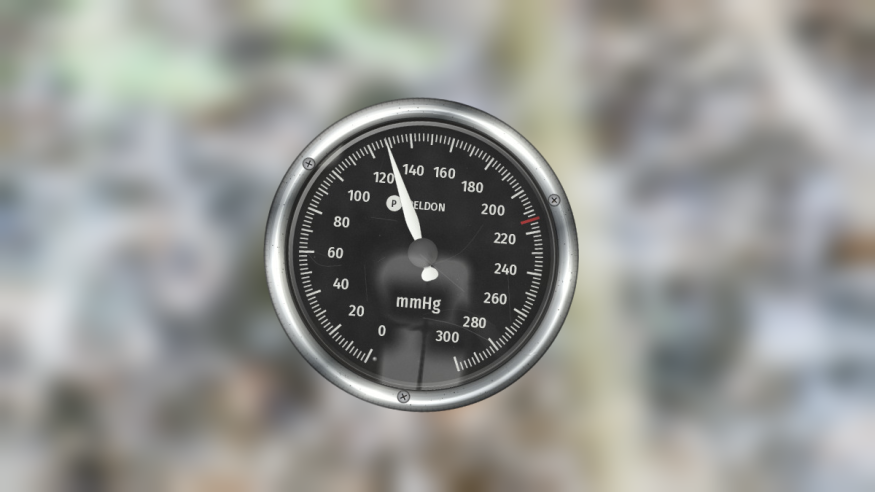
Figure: 128mmHg
